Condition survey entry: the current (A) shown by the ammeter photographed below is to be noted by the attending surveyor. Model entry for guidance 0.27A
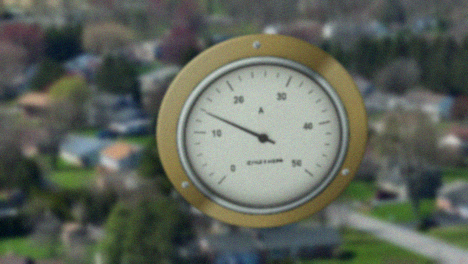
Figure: 14A
